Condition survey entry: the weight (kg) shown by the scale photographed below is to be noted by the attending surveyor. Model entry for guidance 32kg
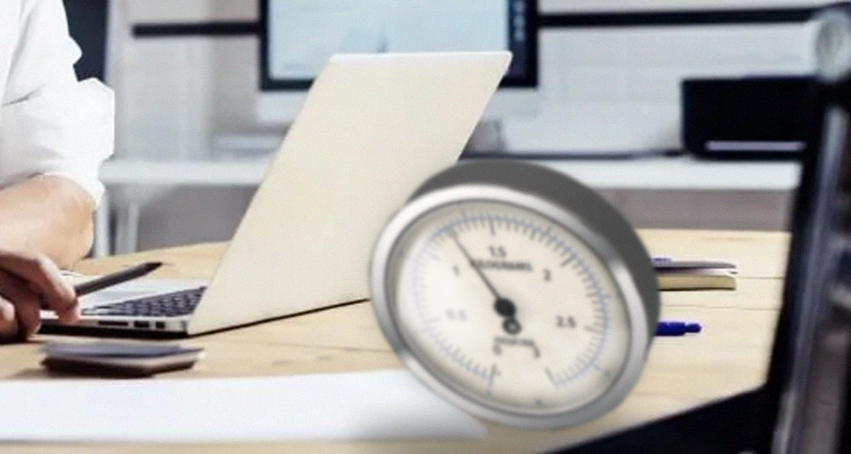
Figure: 1.25kg
